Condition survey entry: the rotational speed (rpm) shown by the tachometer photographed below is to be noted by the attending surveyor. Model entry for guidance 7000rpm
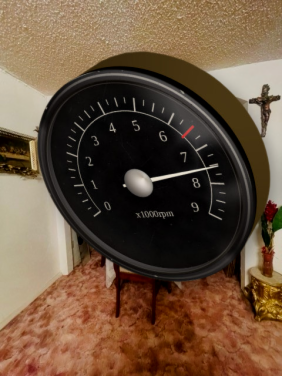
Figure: 7500rpm
